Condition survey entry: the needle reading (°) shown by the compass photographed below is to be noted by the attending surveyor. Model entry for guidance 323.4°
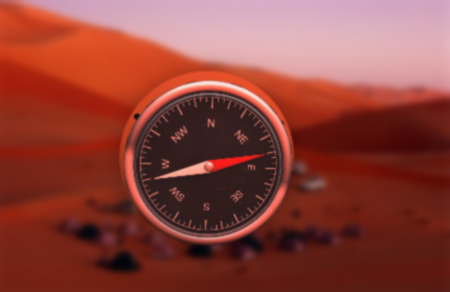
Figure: 75°
